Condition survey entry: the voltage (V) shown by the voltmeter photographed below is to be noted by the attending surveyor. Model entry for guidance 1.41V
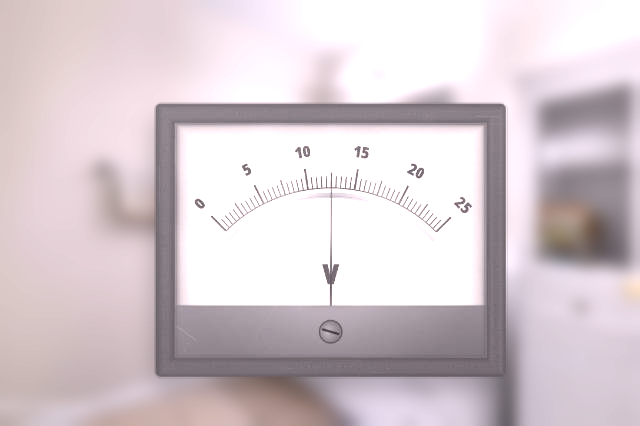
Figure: 12.5V
